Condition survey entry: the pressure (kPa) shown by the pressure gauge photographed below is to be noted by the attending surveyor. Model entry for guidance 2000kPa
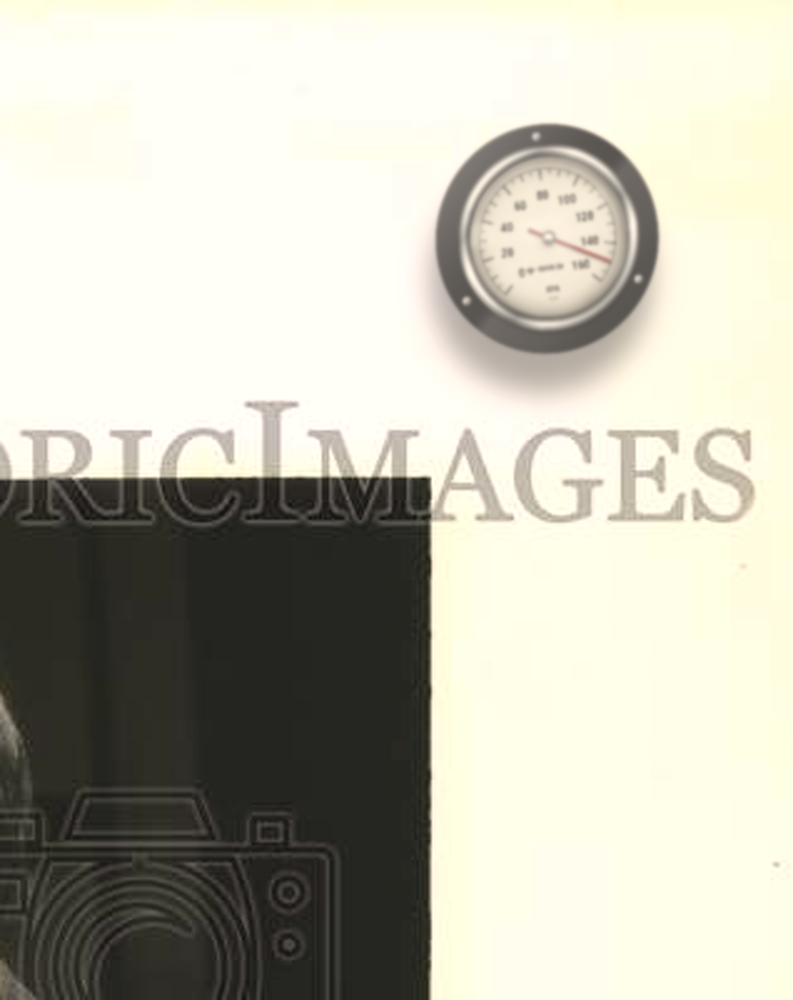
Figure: 150kPa
